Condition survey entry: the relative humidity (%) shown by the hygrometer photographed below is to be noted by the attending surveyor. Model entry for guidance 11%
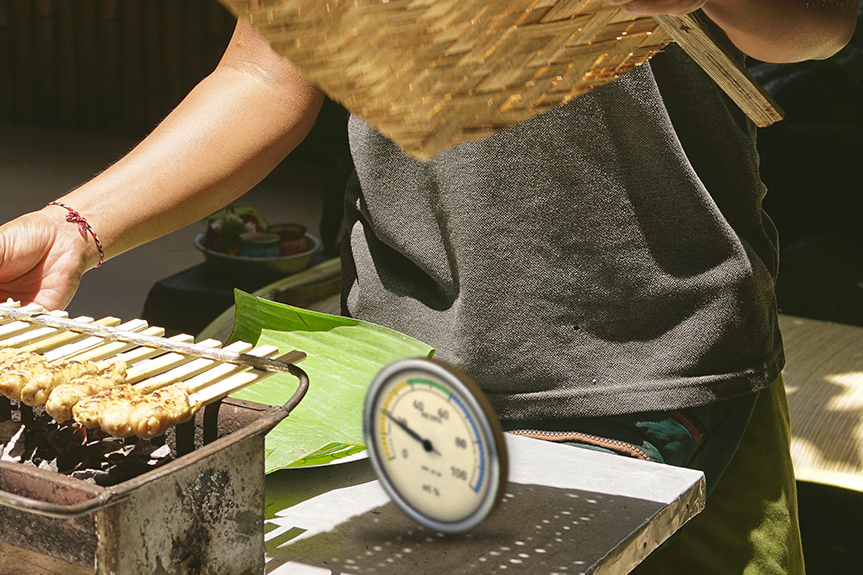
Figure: 20%
